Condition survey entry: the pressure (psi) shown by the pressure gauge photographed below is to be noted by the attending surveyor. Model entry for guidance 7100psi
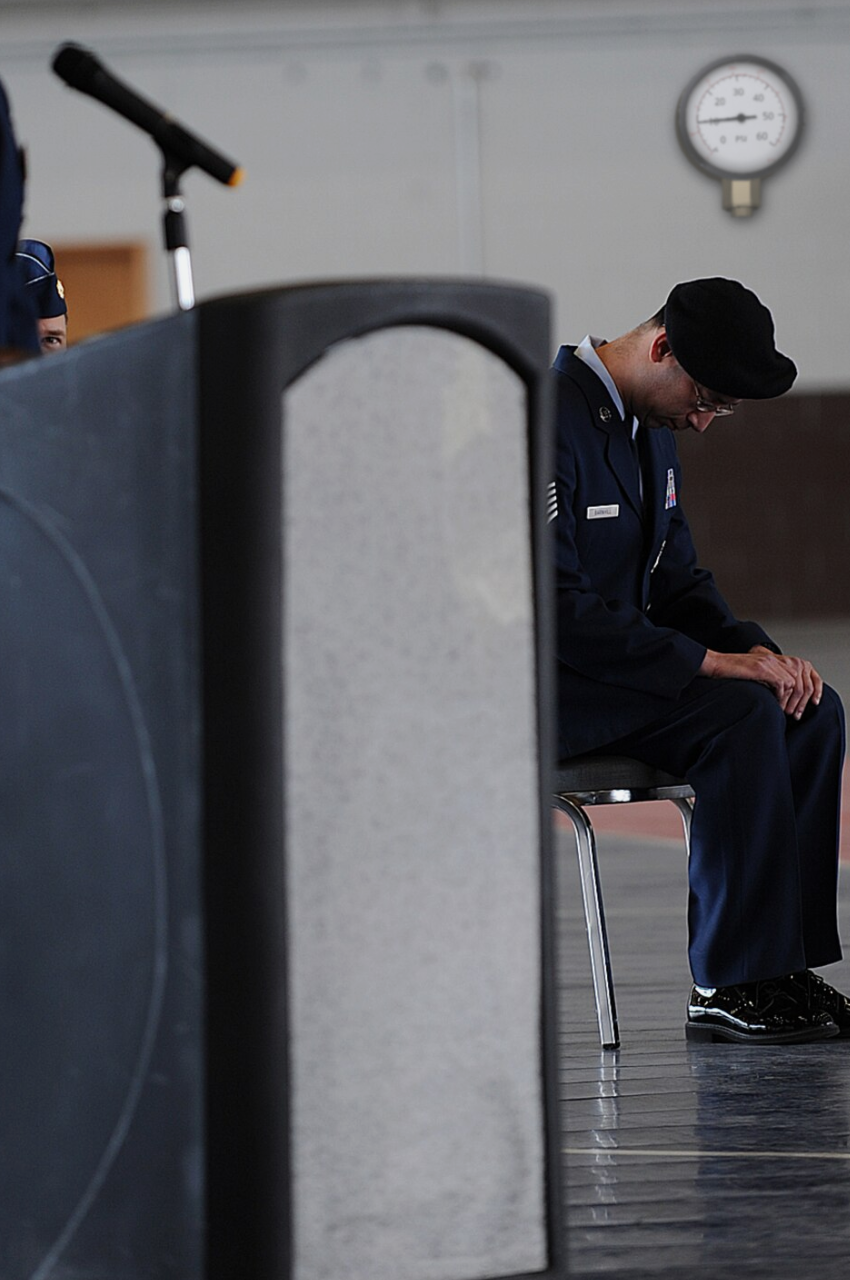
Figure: 10psi
